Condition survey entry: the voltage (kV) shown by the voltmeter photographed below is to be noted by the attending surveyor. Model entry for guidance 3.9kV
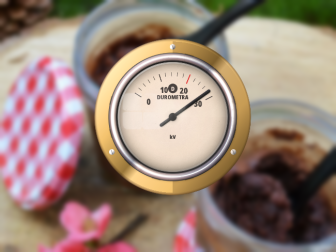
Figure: 28kV
